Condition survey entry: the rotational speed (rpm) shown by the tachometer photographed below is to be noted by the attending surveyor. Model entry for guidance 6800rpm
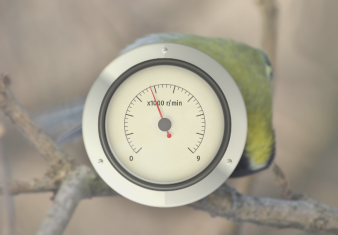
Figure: 3800rpm
